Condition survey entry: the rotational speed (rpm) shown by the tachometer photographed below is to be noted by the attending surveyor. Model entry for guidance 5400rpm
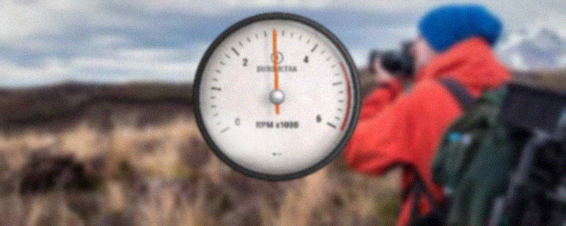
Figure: 3000rpm
